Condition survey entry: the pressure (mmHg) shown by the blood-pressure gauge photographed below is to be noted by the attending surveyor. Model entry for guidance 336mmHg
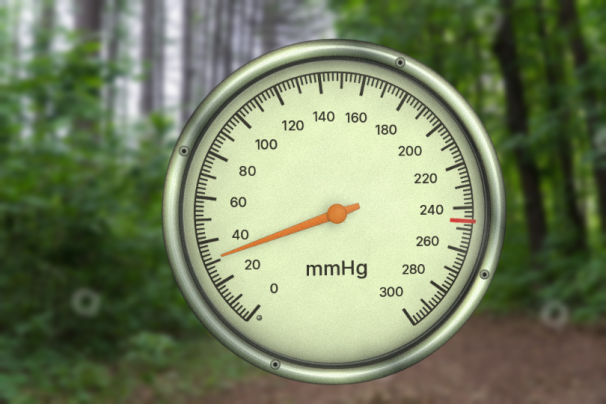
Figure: 32mmHg
